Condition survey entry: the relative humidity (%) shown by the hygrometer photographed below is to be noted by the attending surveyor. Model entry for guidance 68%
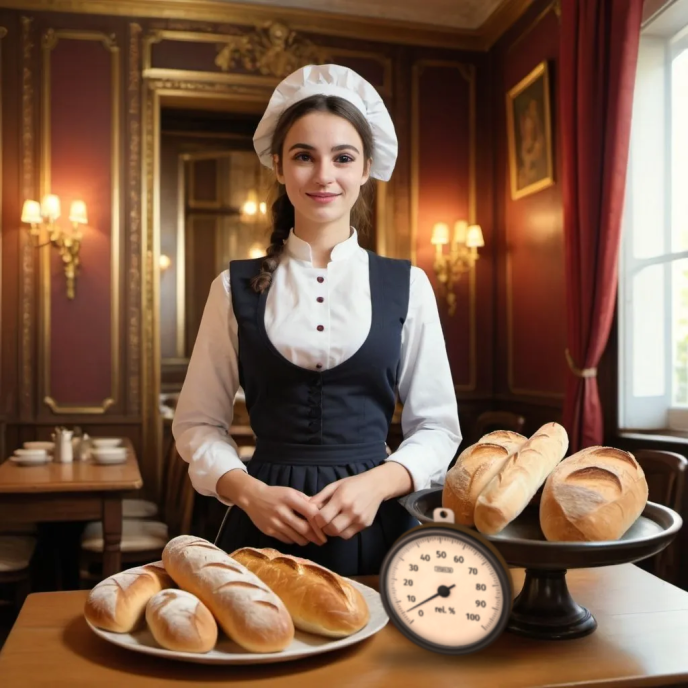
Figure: 5%
